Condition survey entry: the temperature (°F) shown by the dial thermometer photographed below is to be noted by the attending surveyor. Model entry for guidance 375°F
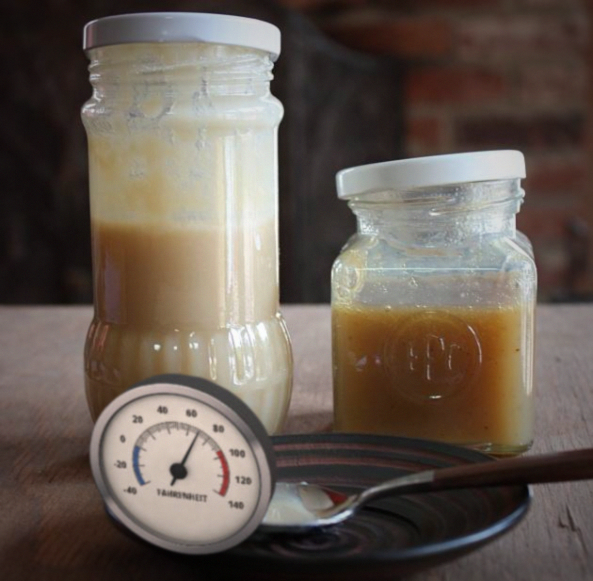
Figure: 70°F
